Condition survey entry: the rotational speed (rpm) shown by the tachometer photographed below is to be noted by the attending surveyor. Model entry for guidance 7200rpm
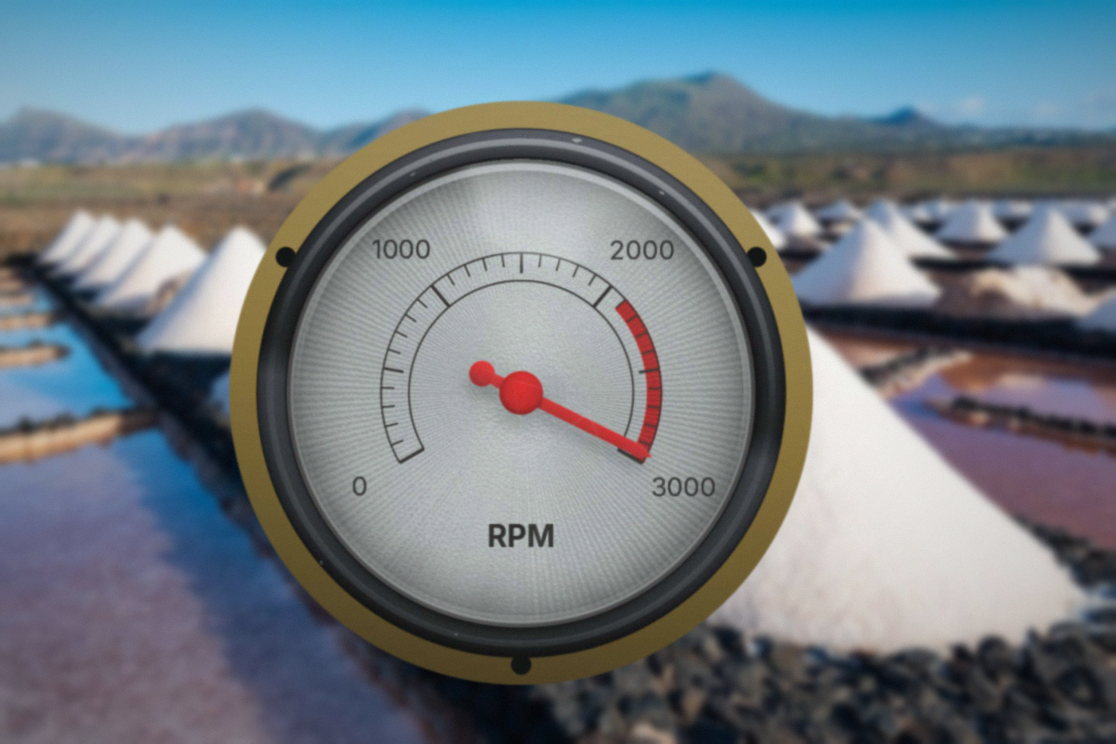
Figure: 2950rpm
